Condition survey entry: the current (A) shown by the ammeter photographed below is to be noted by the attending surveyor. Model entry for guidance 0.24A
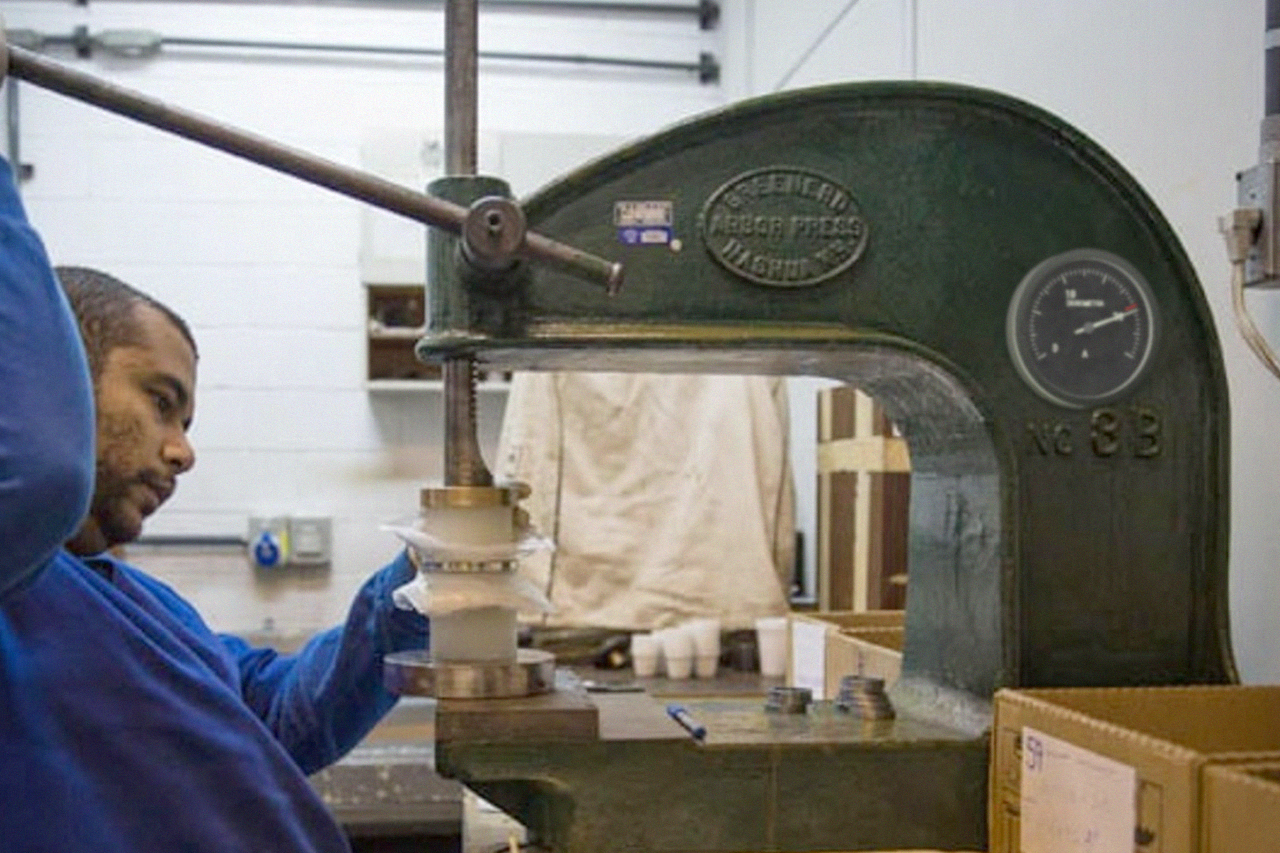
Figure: 20A
